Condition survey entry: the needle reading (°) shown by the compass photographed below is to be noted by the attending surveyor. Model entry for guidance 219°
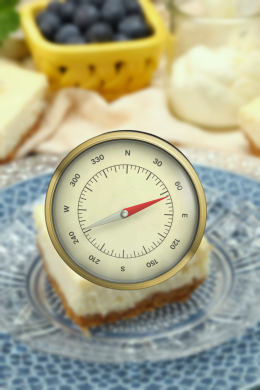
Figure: 65°
